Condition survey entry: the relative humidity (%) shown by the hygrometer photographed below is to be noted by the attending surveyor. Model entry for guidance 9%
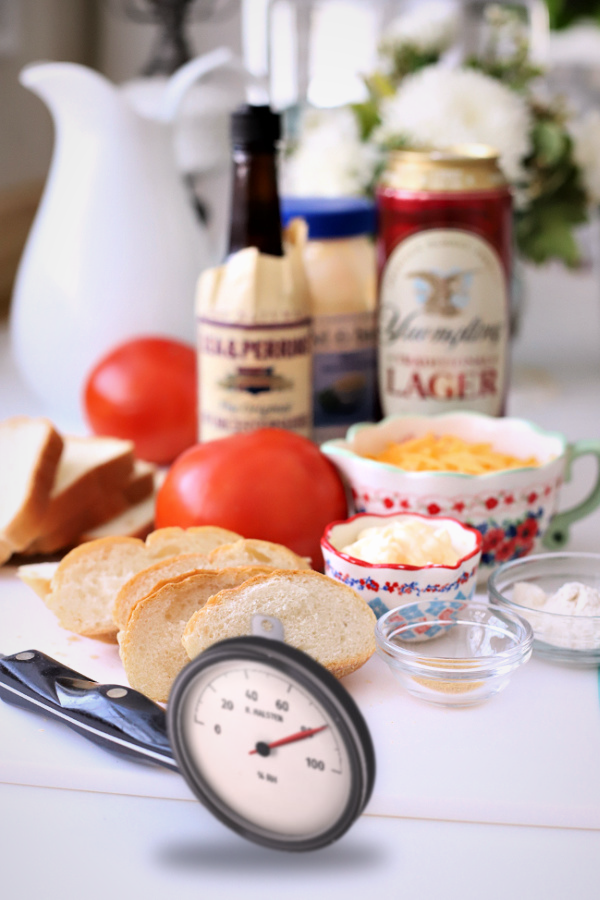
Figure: 80%
